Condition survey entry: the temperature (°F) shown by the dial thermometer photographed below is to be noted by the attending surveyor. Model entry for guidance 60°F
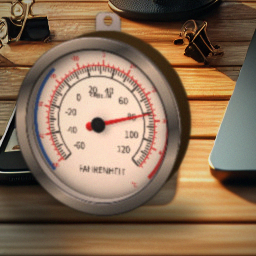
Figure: 80°F
